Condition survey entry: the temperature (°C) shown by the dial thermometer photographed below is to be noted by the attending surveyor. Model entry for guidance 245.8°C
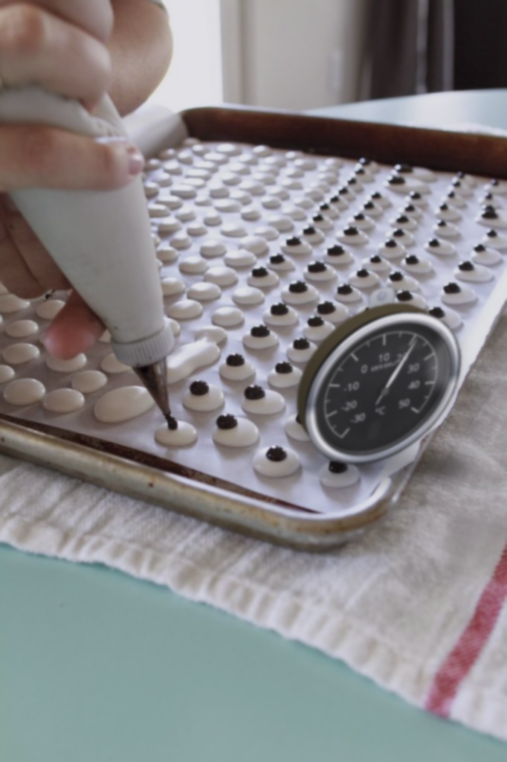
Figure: 20°C
